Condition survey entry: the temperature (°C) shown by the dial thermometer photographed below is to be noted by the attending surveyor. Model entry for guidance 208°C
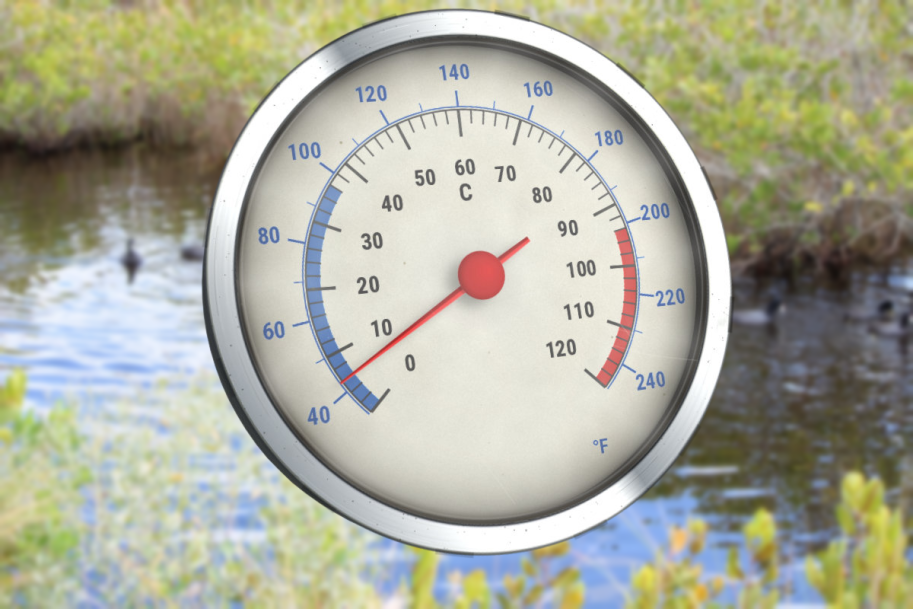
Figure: 6°C
